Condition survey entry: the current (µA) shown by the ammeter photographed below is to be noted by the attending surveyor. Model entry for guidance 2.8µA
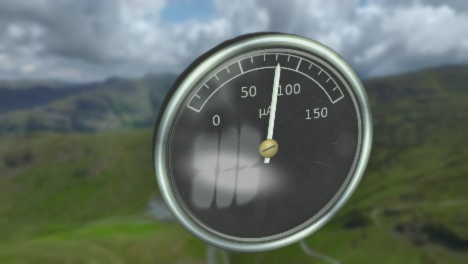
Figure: 80µA
